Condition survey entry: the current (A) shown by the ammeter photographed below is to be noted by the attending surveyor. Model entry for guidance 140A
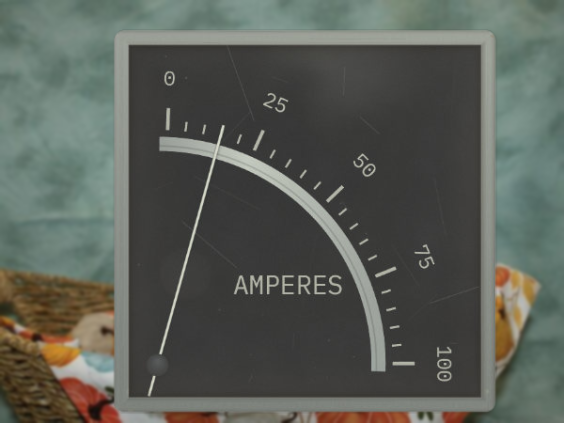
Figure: 15A
